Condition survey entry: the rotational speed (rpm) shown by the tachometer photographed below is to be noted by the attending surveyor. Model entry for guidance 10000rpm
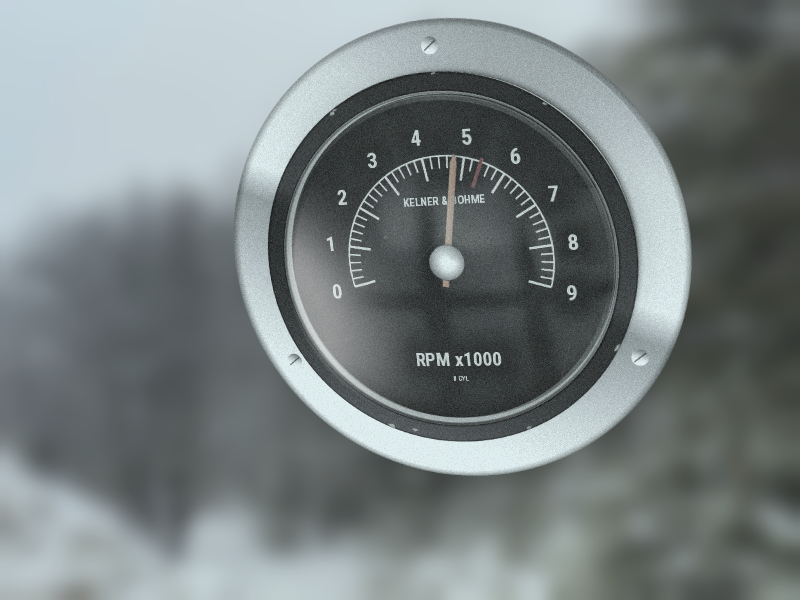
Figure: 4800rpm
